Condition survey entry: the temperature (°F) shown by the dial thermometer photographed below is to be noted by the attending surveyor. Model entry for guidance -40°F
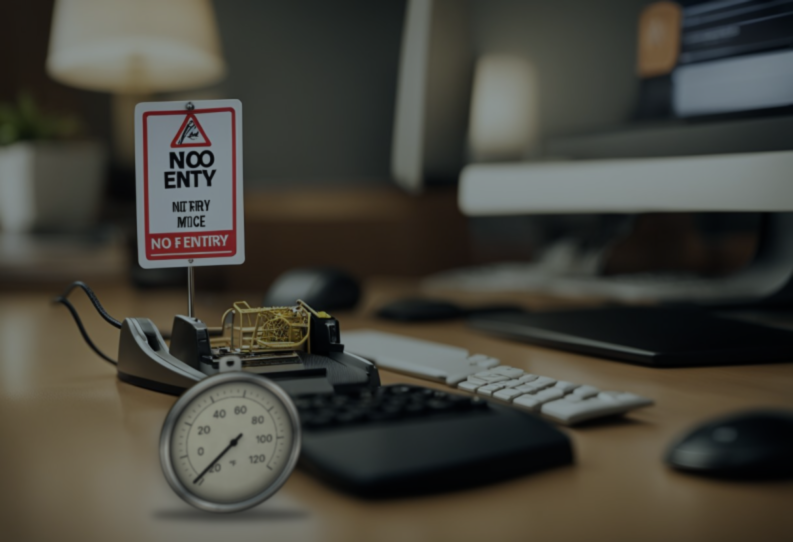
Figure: -16°F
